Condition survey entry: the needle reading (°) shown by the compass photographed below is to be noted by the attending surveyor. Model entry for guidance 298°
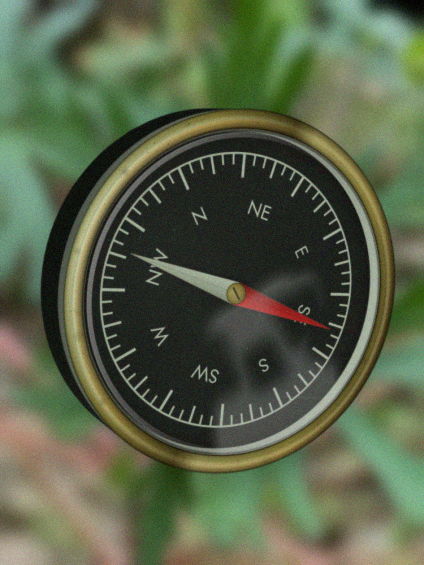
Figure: 137.5°
